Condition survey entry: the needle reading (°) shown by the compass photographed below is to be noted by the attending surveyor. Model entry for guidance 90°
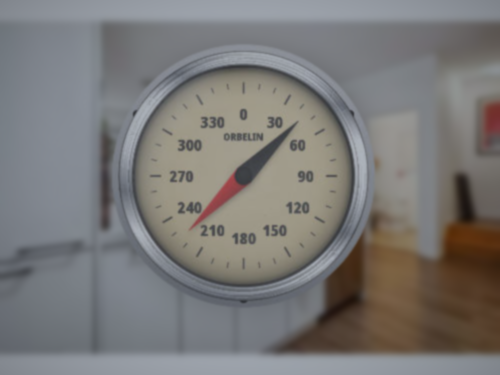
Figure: 225°
